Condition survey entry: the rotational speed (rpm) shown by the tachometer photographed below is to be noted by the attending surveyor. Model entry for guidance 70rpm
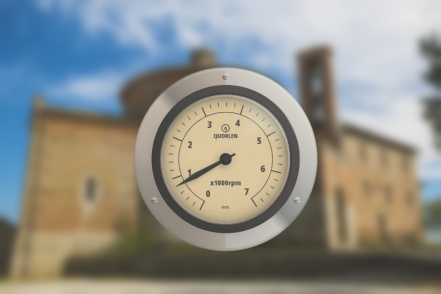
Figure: 800rpm
